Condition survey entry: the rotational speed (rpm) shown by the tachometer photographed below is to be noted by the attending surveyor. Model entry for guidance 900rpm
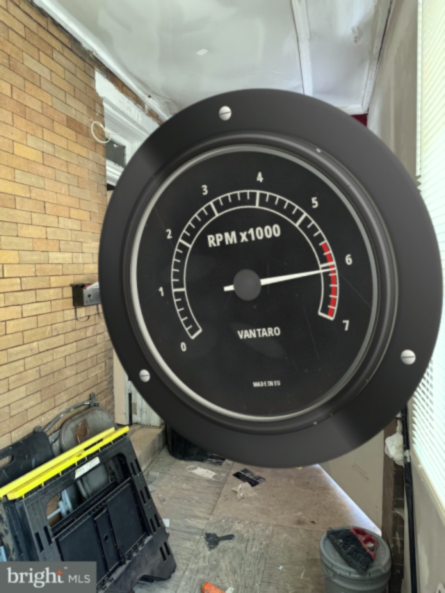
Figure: 6100rpm
